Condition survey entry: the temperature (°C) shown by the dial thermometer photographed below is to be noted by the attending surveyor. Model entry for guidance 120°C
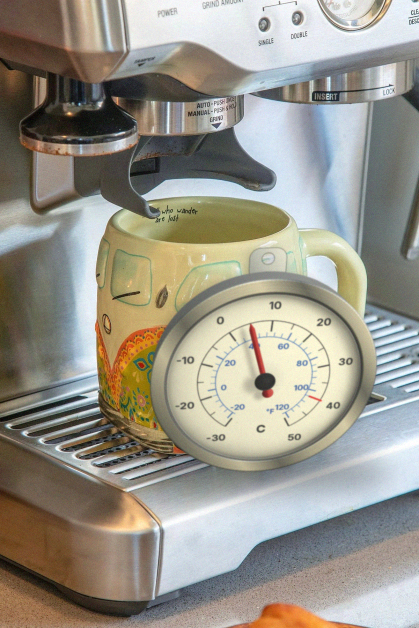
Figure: 5°C
